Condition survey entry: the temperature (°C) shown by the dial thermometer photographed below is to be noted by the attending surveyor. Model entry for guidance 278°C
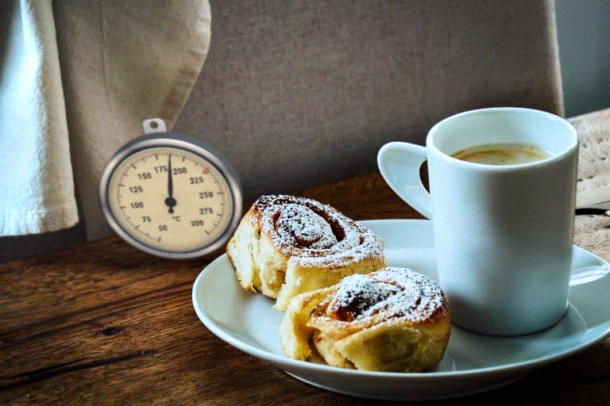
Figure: 187.5°C
